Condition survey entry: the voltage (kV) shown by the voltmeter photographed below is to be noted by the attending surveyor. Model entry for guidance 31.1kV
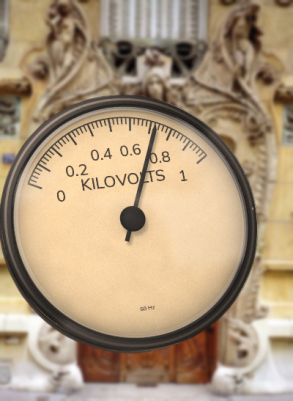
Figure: 0.72kV
